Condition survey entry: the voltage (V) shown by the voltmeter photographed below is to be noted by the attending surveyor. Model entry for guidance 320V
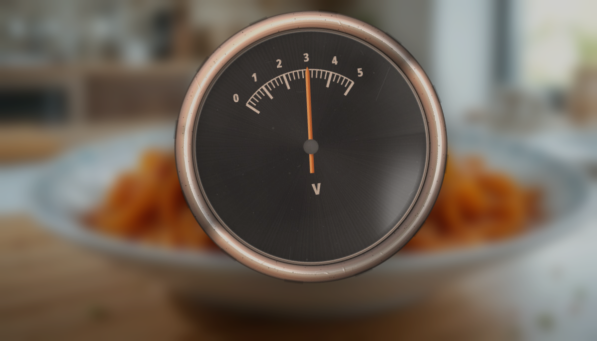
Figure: 3V
